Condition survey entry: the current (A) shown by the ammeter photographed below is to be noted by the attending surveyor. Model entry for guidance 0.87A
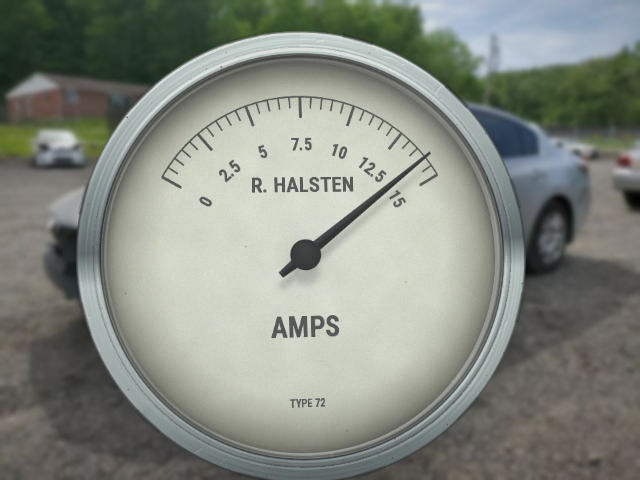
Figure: 14A
